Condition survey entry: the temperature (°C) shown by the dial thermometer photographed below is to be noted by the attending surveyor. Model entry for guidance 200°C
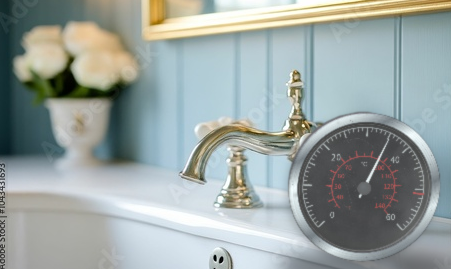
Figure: 35°C
